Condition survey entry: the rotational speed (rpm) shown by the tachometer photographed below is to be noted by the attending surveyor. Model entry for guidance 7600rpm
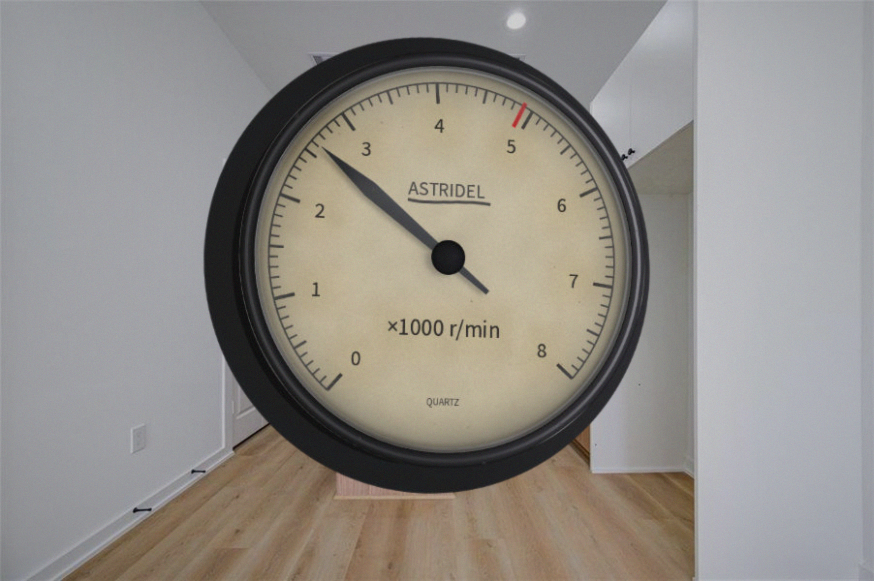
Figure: 2600rpm
